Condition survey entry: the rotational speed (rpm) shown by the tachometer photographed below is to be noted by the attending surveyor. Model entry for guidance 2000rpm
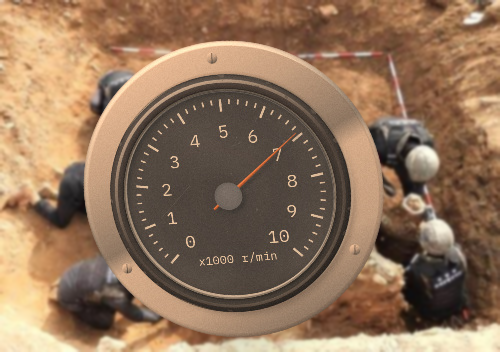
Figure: 6900rpm
